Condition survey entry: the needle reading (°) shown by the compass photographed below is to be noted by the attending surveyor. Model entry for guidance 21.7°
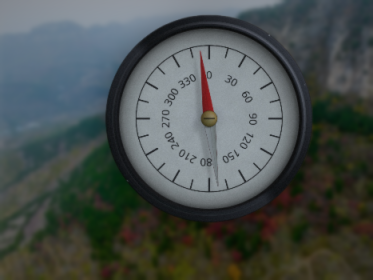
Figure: 352.5°
